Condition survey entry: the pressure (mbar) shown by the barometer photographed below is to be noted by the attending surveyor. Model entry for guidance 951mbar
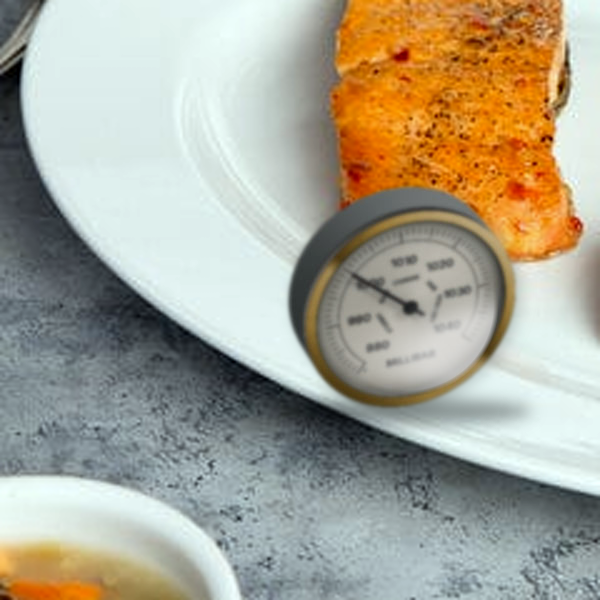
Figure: 1000mbar
